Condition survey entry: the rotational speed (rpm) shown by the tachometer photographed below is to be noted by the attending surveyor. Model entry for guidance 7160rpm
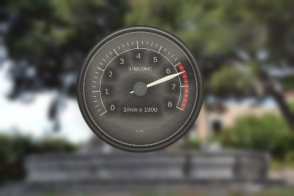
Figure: 6400rpm
